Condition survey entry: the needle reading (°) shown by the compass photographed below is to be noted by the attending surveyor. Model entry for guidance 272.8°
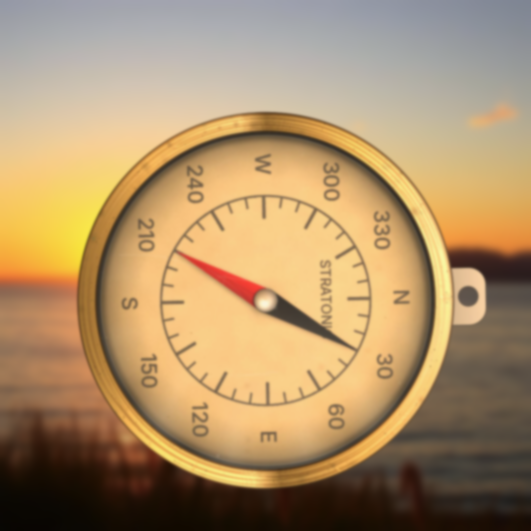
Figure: 210°
